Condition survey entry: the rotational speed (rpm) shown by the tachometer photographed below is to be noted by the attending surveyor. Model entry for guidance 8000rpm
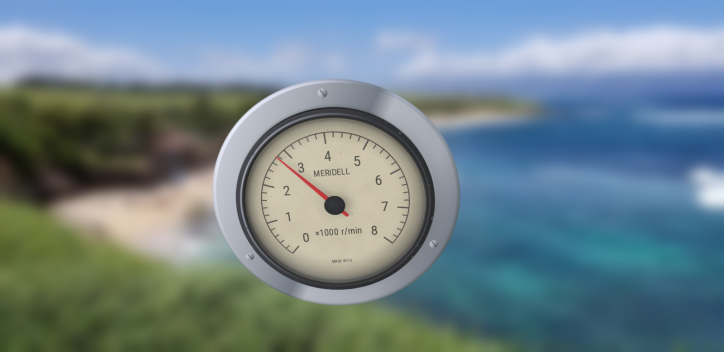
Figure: 2800rpm
